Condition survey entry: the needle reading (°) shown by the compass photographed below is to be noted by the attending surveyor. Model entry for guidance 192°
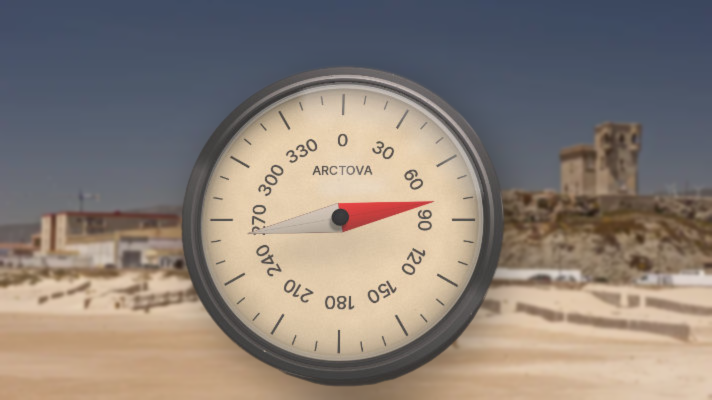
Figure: 80°
